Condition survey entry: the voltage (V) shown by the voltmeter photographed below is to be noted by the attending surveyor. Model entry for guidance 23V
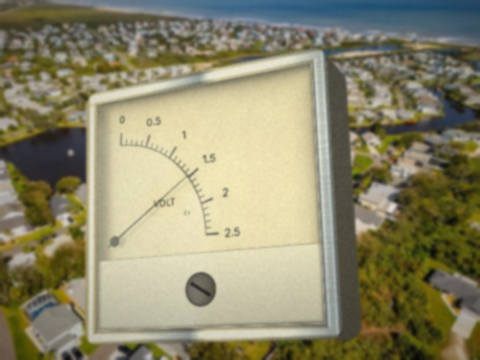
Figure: 1.5V
